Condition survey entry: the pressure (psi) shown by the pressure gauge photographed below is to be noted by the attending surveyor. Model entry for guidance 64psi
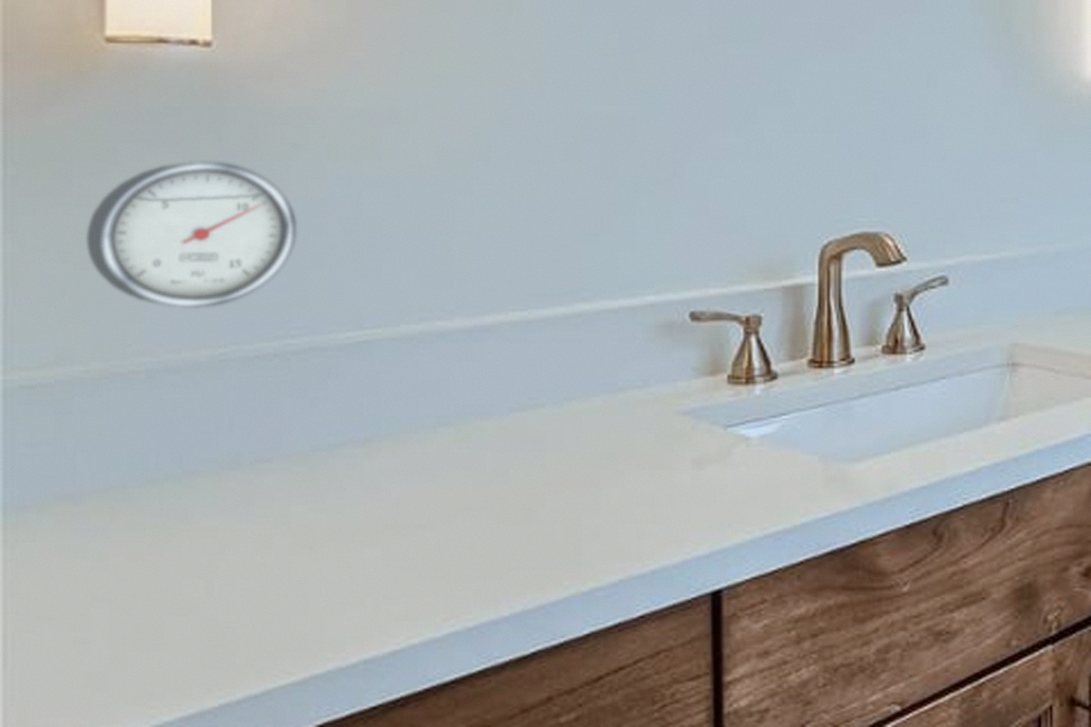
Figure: 10.5psi
